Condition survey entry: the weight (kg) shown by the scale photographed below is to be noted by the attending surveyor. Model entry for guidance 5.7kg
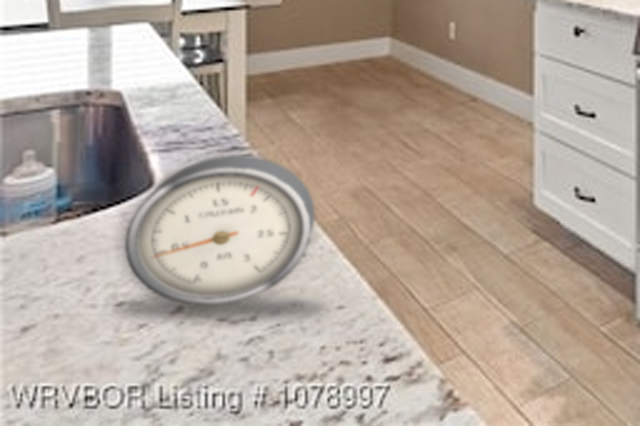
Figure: 0.5kg
